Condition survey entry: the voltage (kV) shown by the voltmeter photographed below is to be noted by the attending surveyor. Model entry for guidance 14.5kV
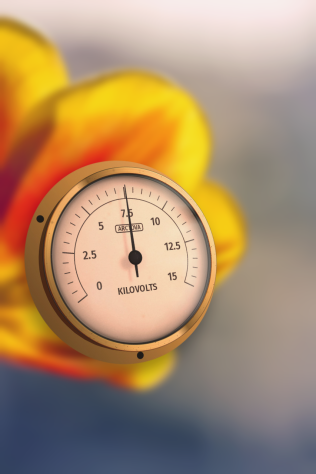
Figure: 7.5kV
